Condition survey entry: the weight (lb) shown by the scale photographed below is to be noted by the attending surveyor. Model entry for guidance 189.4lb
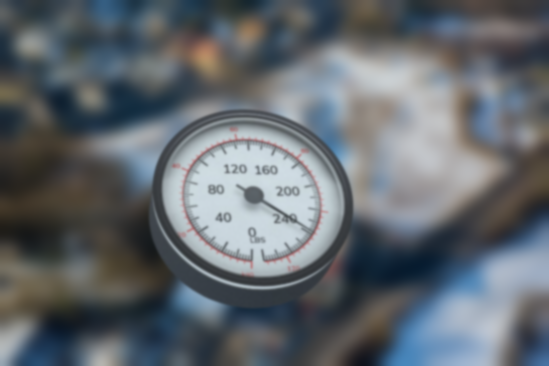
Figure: 240lb
